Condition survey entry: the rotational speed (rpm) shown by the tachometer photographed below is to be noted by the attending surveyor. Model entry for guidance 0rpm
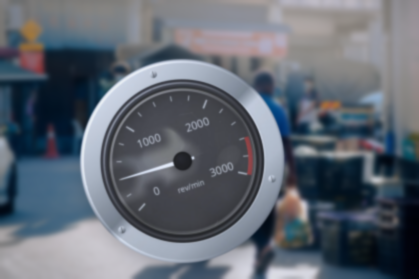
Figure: 400rpm
